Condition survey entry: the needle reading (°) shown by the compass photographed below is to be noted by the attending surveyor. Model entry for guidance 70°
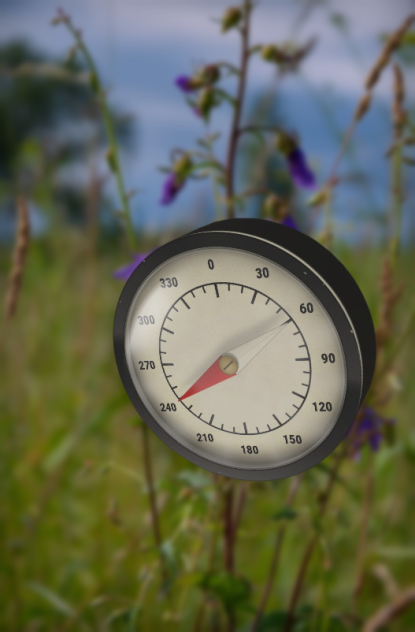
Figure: 240°
